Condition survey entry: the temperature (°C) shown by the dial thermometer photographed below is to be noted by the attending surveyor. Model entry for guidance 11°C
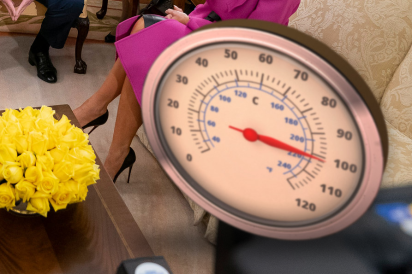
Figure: 100°C
